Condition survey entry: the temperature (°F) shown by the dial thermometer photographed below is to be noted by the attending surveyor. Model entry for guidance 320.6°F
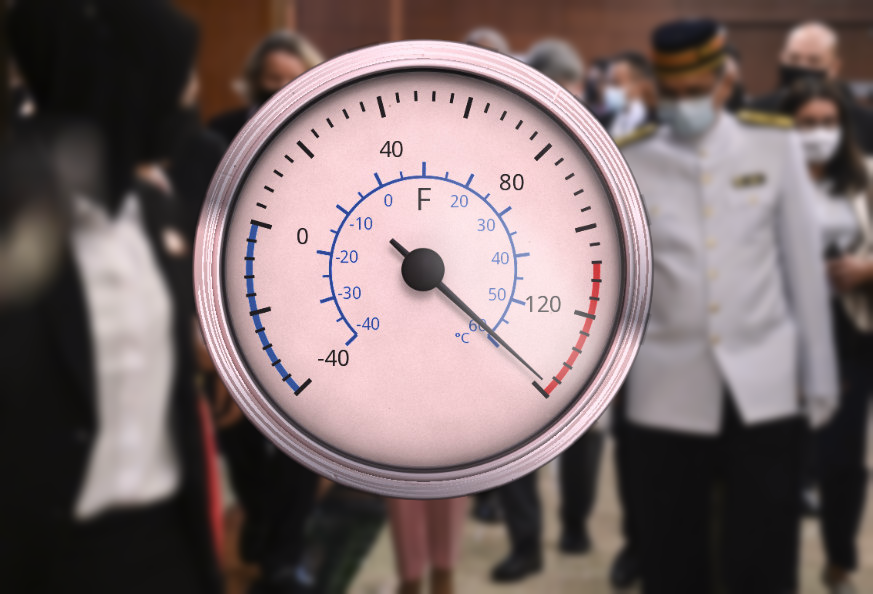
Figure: 138°F
